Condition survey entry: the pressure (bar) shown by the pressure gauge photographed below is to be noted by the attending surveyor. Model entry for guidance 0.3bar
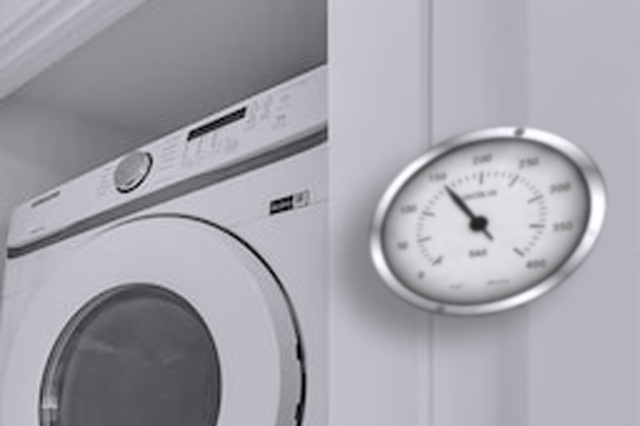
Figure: 150bar
